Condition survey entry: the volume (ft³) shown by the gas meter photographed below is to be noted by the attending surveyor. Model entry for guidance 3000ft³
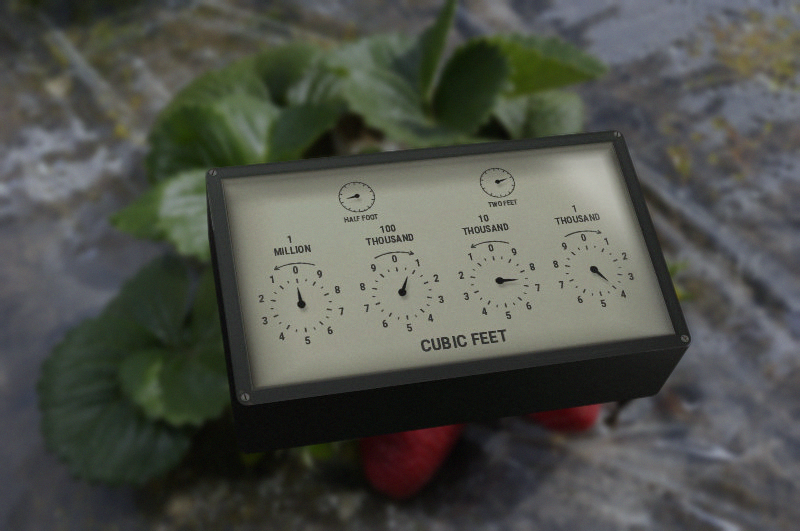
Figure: 7400ft³
